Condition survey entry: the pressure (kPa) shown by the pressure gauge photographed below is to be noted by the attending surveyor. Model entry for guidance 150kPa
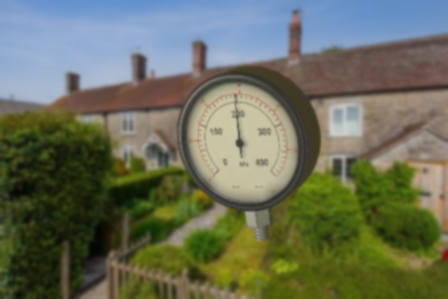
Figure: 200kPa
